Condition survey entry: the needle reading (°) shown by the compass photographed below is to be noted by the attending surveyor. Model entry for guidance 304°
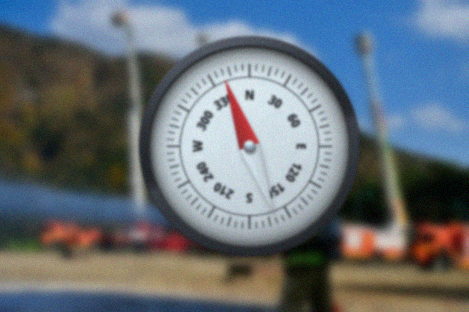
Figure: 340°
